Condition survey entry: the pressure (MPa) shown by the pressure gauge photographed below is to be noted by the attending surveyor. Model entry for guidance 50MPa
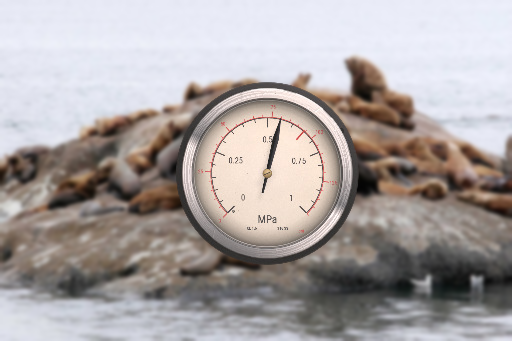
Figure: 0.55MPa
